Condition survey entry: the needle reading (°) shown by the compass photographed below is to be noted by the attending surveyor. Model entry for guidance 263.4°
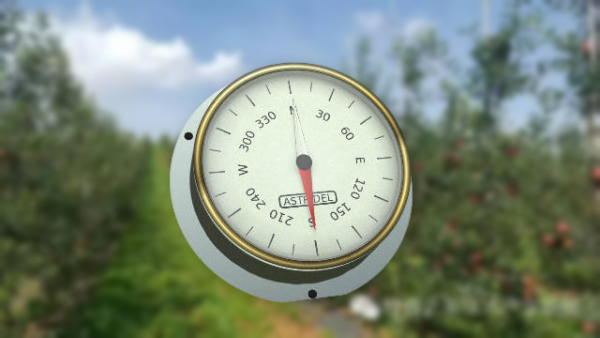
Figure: 180°
